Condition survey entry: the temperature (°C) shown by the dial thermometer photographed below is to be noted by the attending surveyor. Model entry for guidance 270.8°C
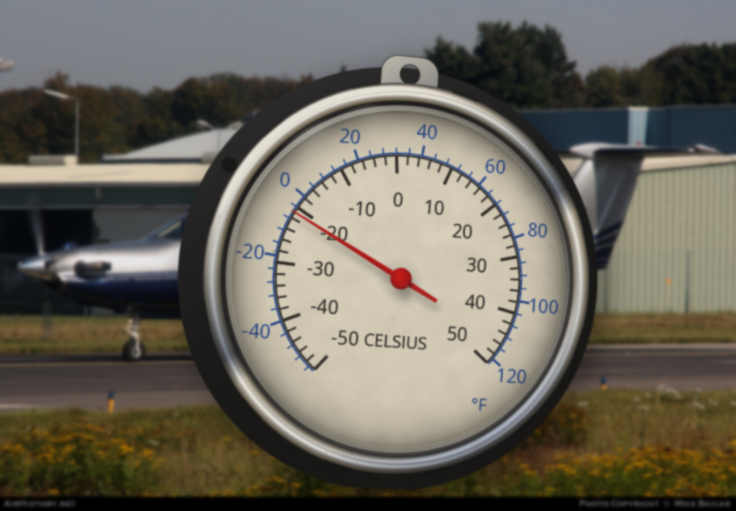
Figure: -21°C
